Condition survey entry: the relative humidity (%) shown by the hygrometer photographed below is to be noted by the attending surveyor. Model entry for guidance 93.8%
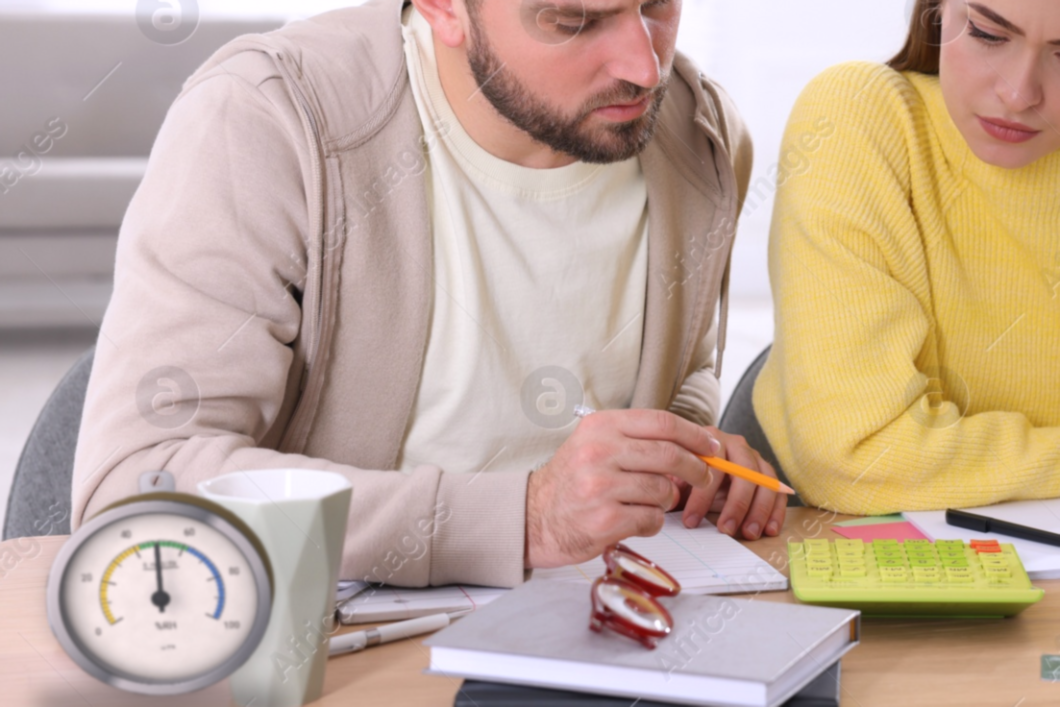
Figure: 50%
